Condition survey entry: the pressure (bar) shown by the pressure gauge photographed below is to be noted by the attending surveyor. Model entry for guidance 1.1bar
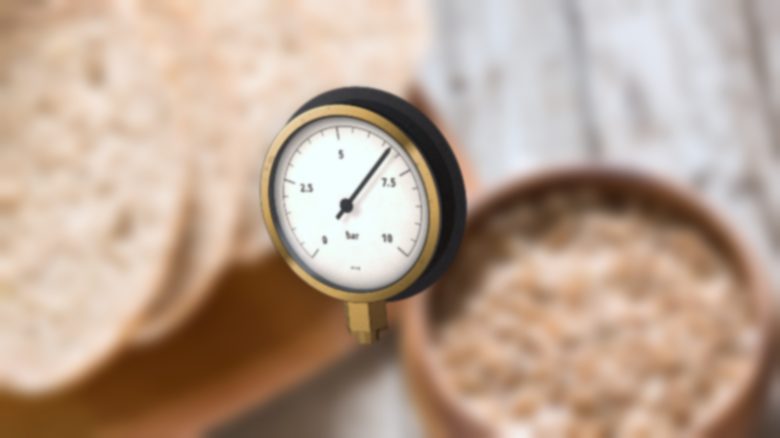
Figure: 6.75bar
